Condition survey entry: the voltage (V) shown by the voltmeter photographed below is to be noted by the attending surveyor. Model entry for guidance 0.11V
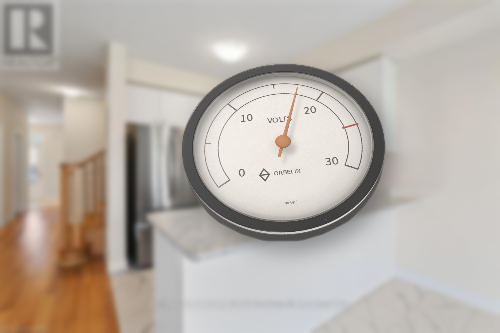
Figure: 17.5V
